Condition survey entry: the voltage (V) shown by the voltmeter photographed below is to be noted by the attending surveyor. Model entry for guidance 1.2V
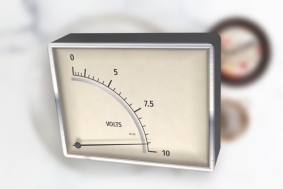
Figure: 9.5V
